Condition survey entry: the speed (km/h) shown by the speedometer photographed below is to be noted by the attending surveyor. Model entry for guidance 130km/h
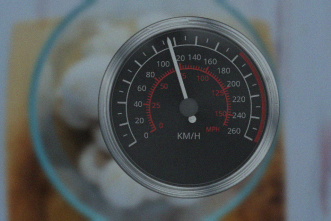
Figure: 115km/h
